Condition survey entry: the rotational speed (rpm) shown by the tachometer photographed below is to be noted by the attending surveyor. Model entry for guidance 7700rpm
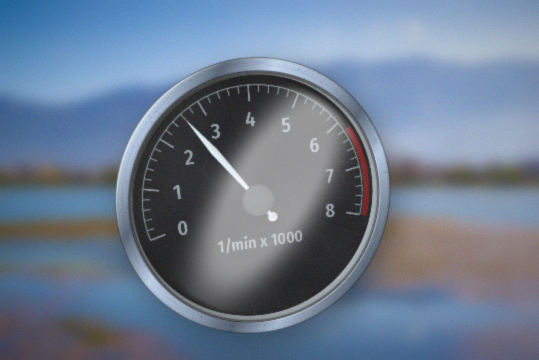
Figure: 2600rpm
